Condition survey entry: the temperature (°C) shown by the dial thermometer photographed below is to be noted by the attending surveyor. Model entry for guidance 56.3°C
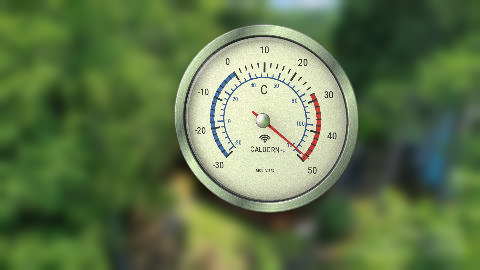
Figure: 48°C
